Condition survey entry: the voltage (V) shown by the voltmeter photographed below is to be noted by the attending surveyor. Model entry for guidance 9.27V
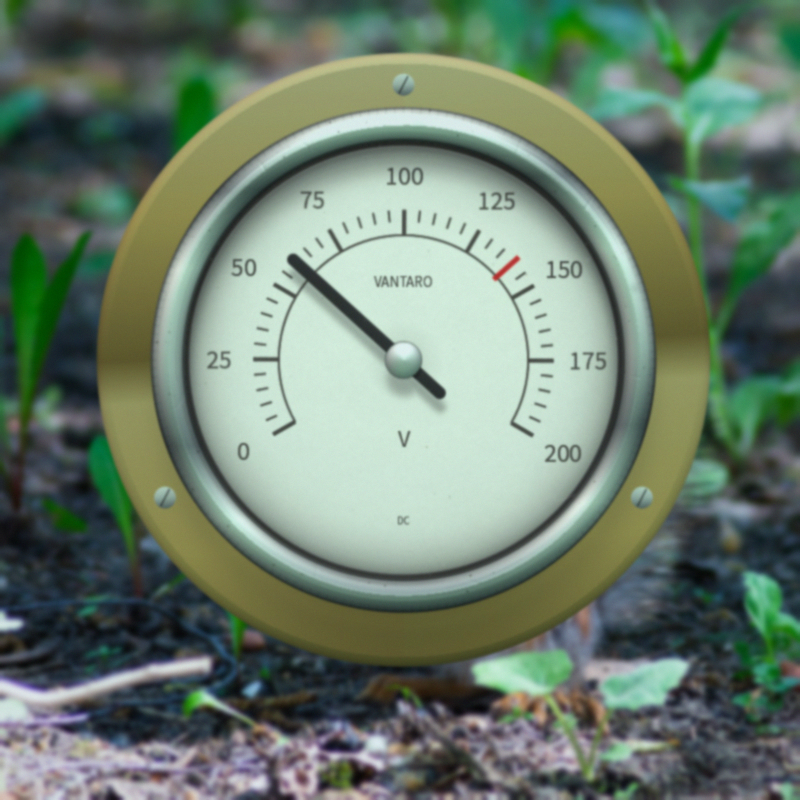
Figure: 60V
